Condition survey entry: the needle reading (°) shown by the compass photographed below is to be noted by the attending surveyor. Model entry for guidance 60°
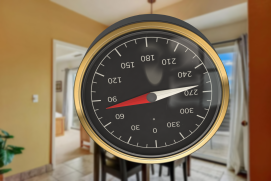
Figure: 80°
